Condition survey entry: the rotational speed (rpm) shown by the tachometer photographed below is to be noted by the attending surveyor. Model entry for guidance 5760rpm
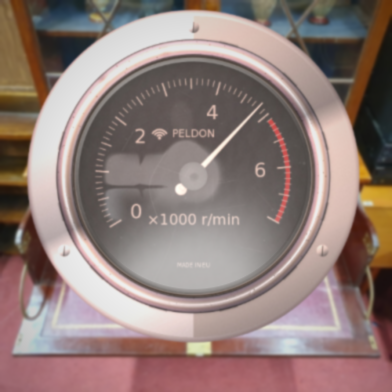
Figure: 4800rpm
